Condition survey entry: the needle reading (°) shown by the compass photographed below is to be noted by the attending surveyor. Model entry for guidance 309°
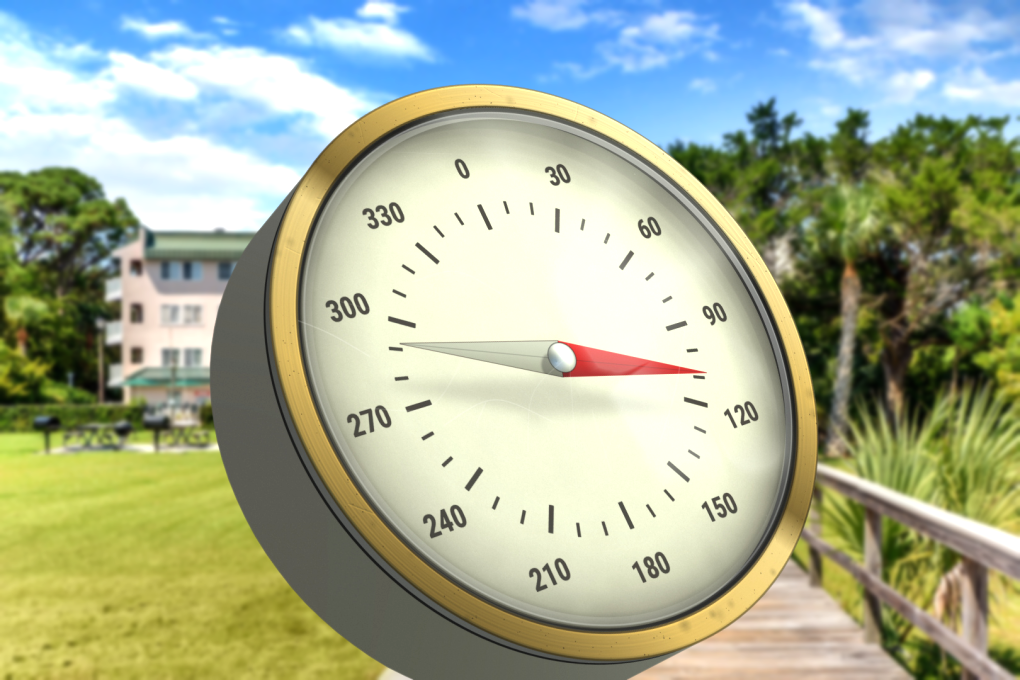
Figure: 110°
